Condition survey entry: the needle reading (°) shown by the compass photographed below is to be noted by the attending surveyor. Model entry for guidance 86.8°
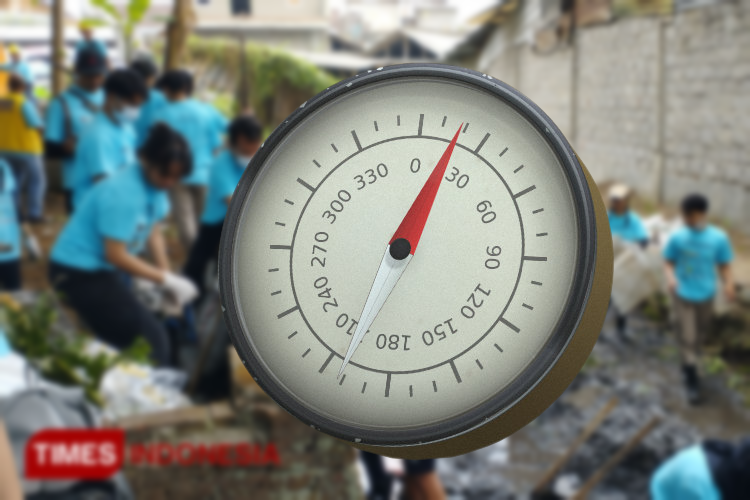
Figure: 20°
